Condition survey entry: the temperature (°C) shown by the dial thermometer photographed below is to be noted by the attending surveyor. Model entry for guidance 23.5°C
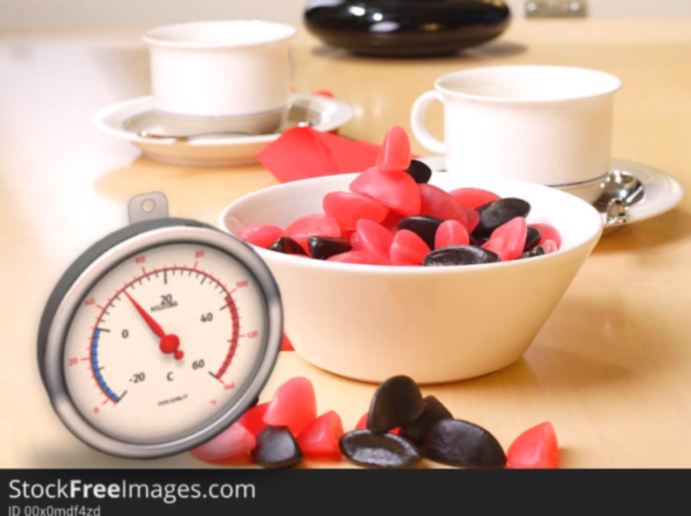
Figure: 10°C
